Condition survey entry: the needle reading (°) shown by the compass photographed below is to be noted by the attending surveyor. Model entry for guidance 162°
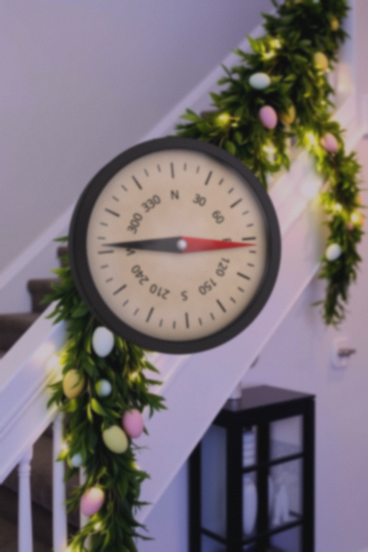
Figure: 95°
